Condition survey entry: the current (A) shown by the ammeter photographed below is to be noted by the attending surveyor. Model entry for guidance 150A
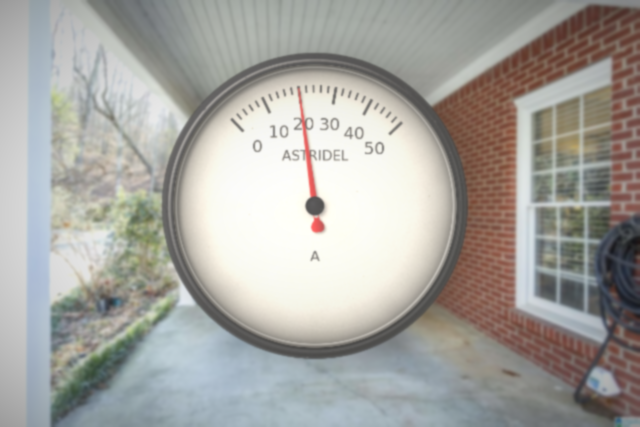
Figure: 20A
